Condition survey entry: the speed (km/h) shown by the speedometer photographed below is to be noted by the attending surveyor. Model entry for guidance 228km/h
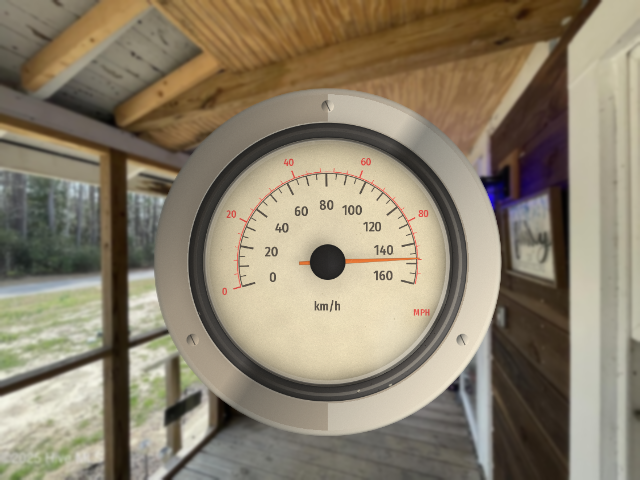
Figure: 147.5km/h
